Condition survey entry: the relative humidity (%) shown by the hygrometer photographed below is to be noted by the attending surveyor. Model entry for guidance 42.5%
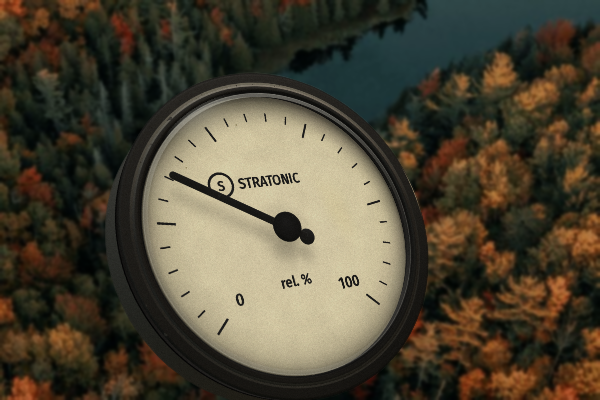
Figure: 28%
